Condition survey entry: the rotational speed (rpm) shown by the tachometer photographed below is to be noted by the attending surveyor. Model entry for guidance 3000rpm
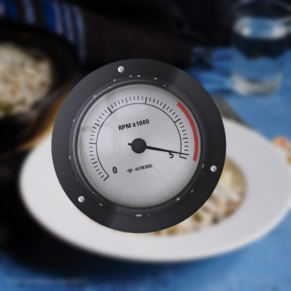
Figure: 4900rpm
